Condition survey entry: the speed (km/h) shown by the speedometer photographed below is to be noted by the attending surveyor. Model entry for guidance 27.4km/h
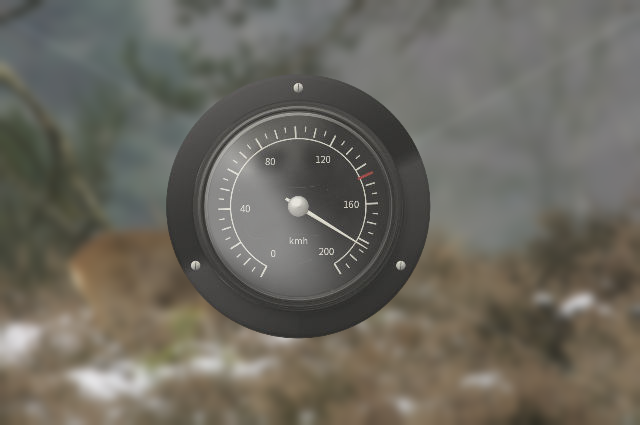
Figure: 182.5km/h
